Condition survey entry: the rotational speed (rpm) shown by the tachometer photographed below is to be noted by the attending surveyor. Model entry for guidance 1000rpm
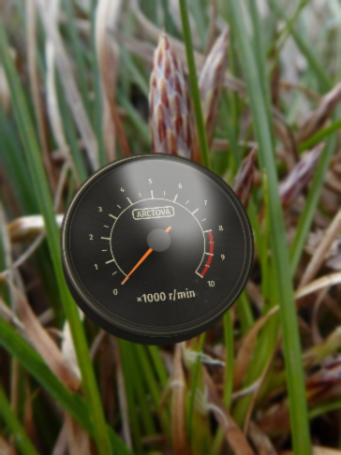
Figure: 0rpm
